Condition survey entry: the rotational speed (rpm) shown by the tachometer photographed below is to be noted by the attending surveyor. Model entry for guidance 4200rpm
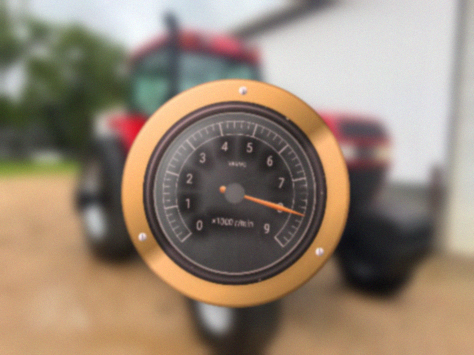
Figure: 8000rpm
